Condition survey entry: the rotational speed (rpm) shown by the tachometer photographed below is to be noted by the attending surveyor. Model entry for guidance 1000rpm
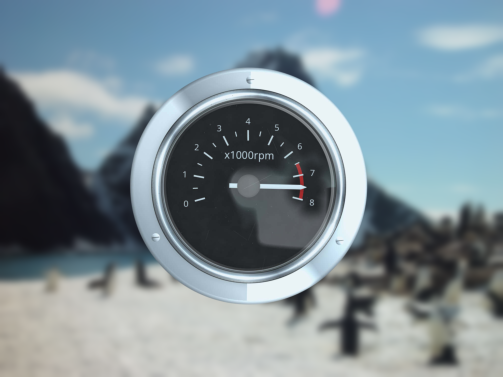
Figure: 7500rpm
